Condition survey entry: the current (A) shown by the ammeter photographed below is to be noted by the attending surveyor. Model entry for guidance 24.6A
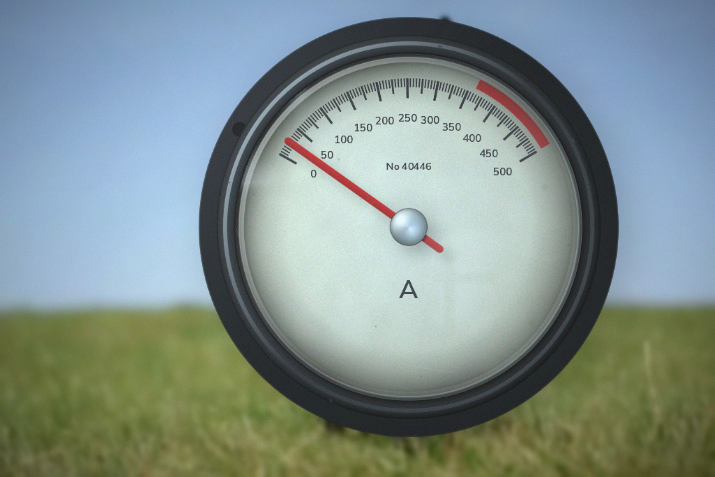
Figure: 25A
